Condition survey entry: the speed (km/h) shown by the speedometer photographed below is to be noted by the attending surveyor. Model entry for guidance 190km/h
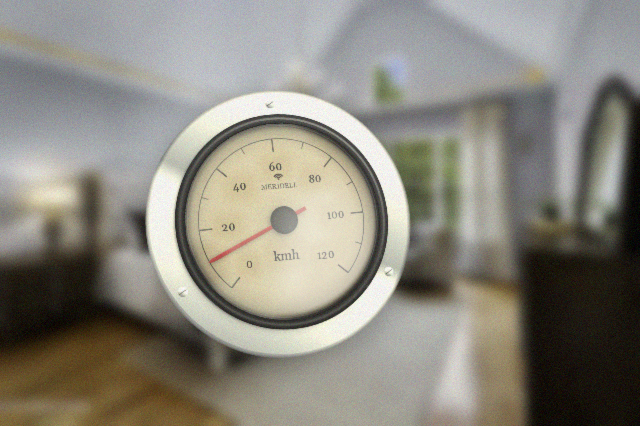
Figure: 10km/h
